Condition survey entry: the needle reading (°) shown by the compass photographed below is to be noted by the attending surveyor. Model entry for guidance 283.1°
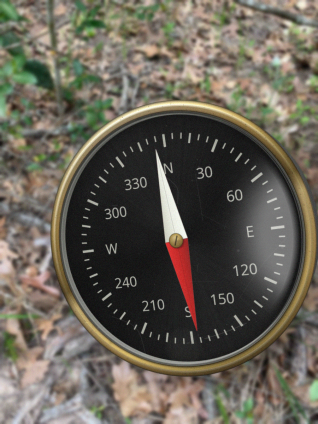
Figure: 175°
